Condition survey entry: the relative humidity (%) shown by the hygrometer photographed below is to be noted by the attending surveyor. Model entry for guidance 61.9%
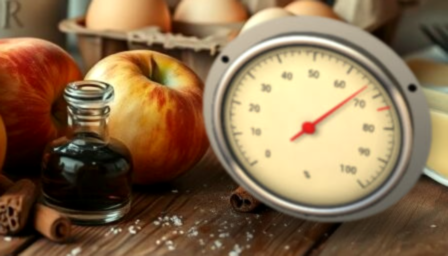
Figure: 66%
